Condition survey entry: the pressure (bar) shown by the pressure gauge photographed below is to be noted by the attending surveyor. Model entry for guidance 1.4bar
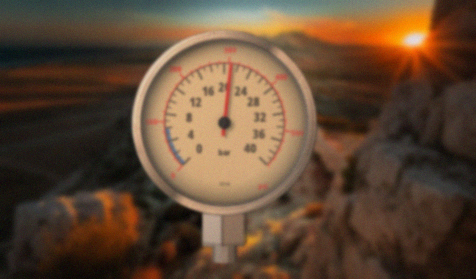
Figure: 21bar
